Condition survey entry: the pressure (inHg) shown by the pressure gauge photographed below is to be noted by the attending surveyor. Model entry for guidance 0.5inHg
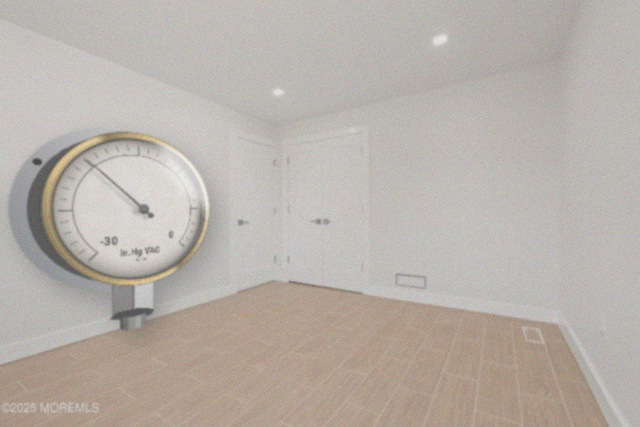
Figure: -20inHg
